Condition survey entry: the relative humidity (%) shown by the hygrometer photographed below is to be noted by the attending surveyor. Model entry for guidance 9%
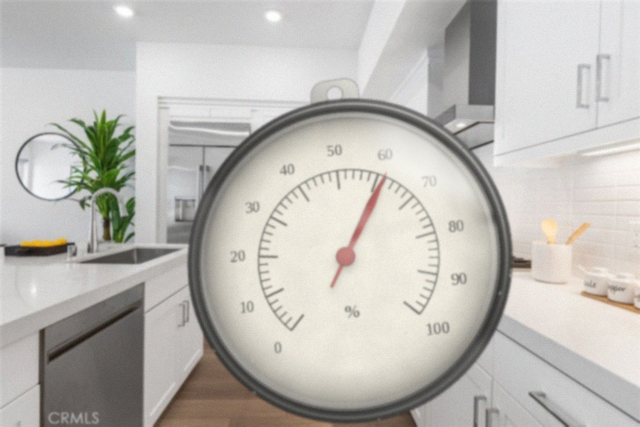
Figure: 62%
